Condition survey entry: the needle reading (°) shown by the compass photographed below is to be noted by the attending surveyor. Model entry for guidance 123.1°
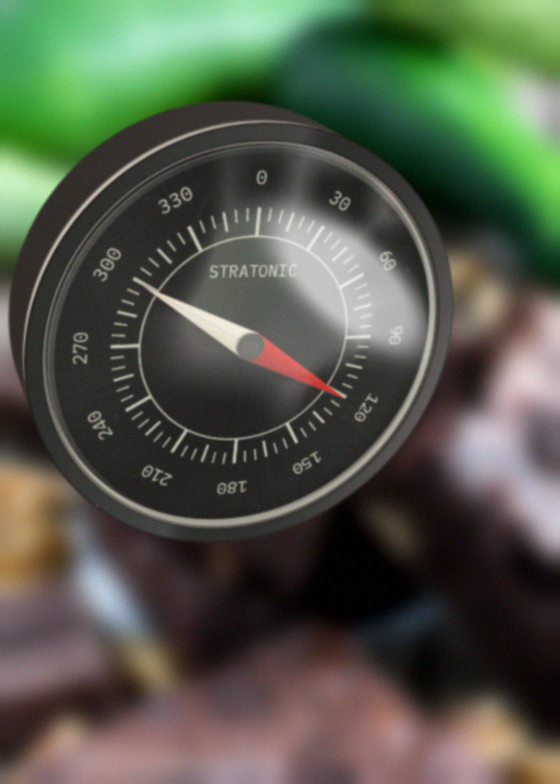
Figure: 120°
